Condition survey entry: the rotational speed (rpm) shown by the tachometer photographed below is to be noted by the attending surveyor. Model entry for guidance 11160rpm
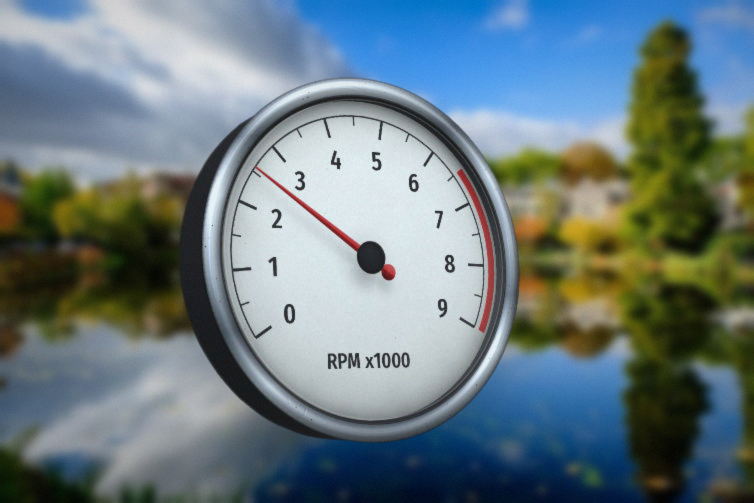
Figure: 2500rpm
